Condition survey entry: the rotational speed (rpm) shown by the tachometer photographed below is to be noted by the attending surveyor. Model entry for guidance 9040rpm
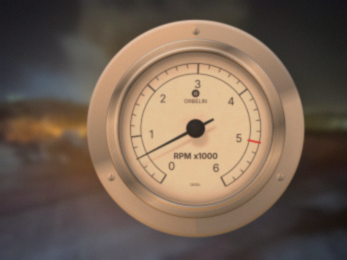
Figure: 600rpm
